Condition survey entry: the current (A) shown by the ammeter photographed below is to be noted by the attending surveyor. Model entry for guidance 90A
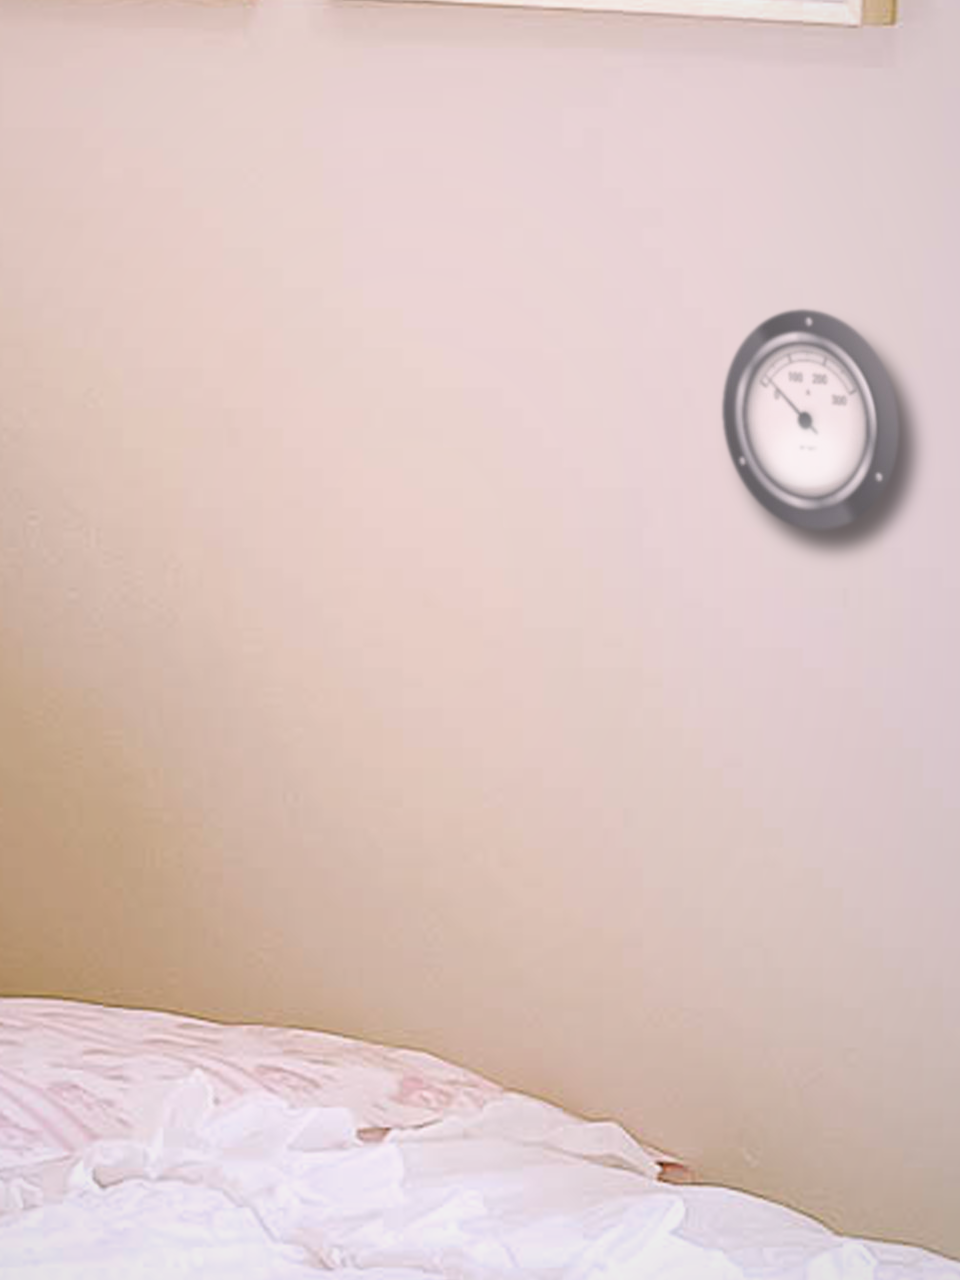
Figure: 25A
